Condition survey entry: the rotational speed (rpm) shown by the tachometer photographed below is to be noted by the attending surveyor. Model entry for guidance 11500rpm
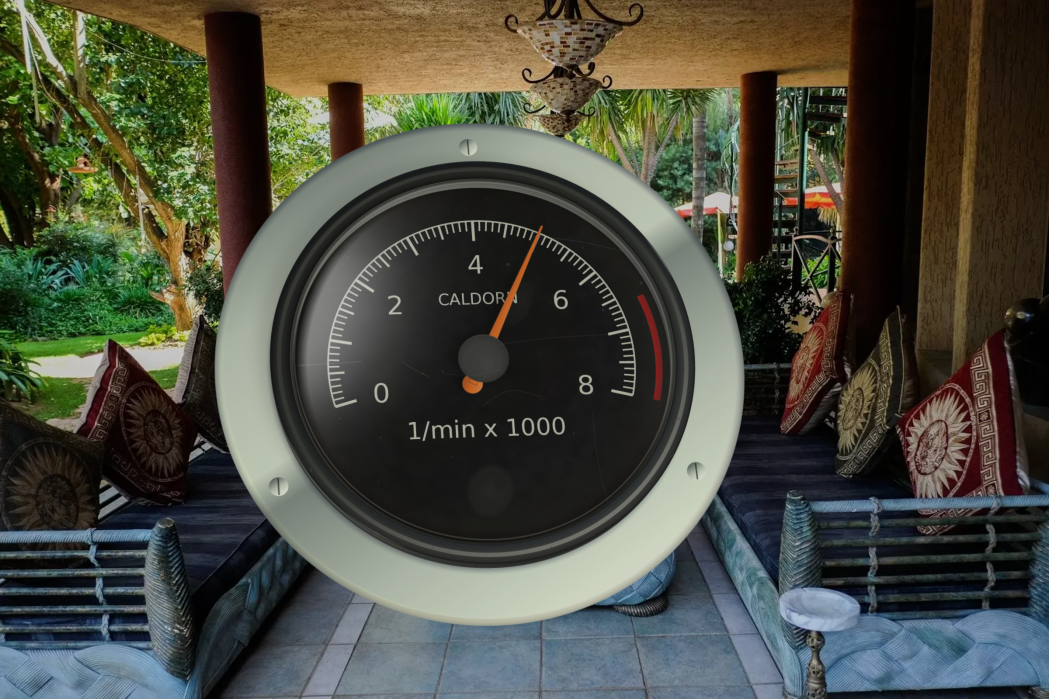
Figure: 5000rpm
